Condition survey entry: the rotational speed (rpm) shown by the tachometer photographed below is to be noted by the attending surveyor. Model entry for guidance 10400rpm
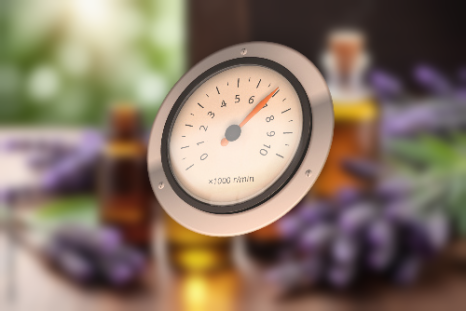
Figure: 7000rpm
